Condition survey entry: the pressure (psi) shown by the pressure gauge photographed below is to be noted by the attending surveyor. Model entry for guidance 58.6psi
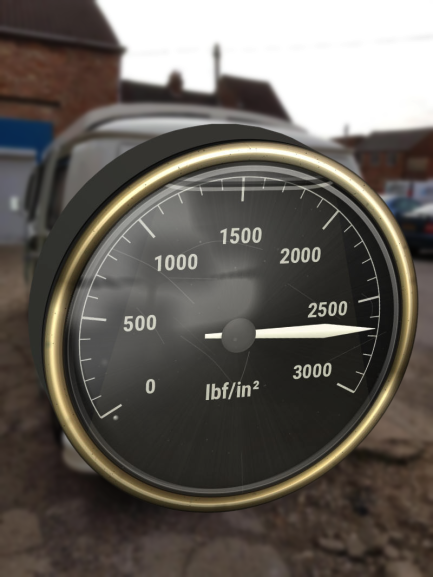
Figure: 2650psi
